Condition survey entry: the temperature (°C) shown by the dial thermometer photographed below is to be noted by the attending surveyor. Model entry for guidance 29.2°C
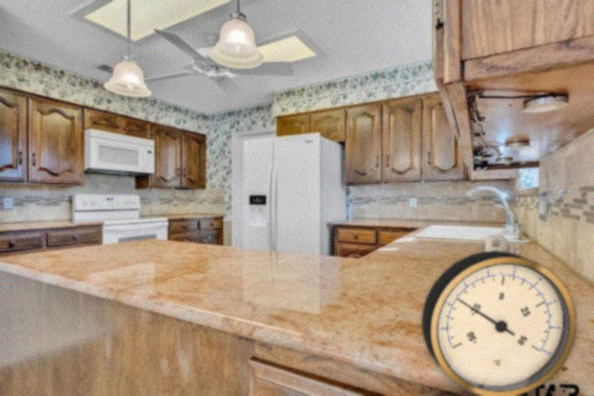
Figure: -25°C
